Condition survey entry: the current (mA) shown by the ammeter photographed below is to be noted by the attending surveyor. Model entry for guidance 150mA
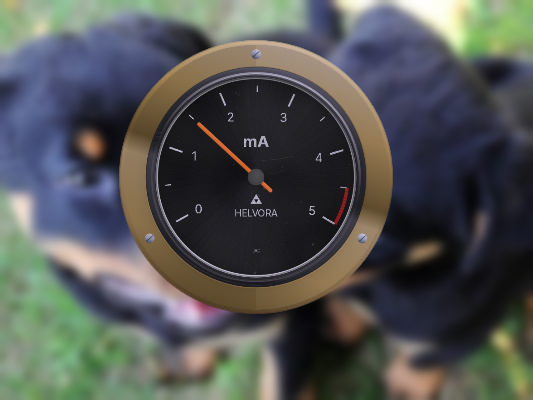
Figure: 1.5mA
